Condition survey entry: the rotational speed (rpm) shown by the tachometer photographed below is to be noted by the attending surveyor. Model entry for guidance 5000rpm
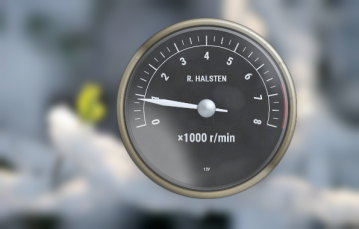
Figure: 875rpm
